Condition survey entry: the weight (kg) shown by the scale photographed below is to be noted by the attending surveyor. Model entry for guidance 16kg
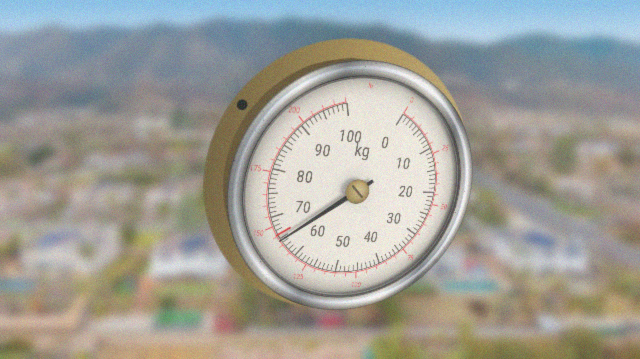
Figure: 65kg
